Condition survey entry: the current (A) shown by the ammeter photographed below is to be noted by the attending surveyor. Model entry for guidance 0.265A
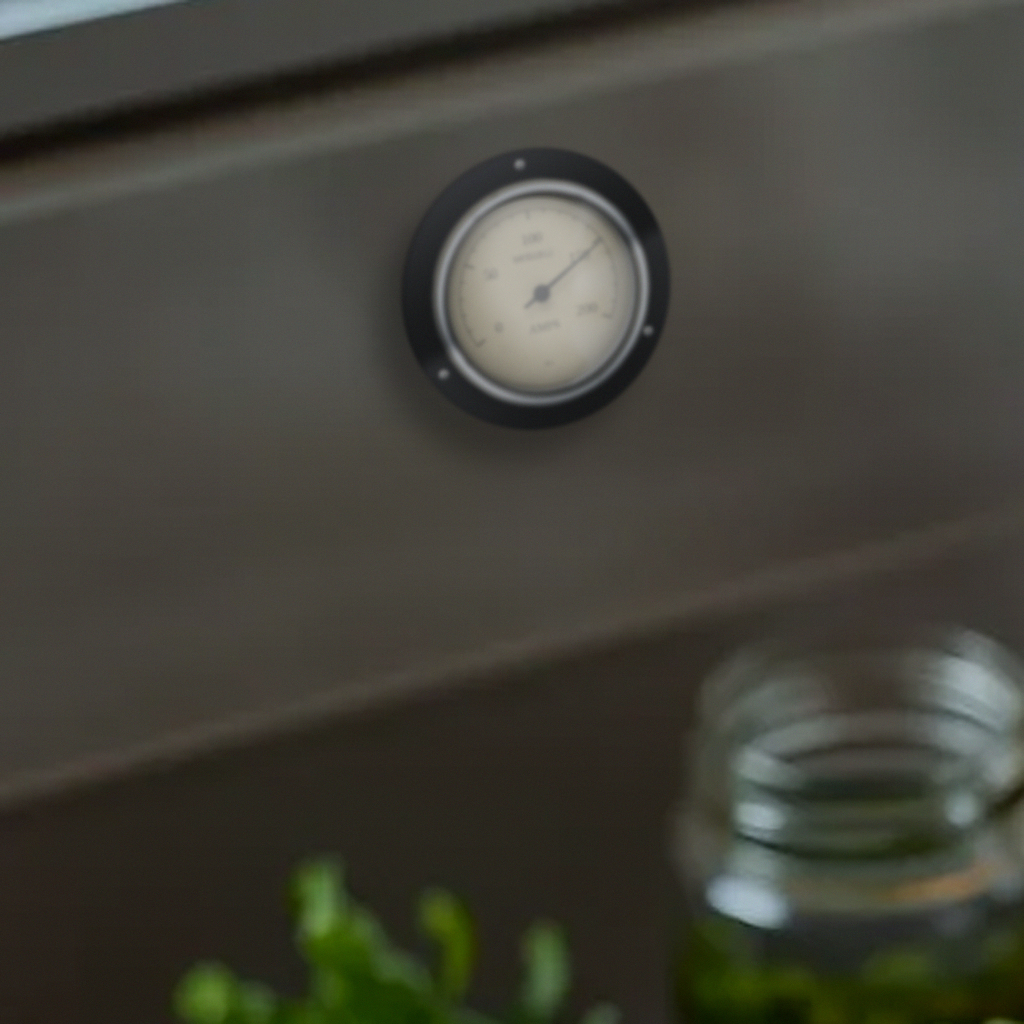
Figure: 150A
